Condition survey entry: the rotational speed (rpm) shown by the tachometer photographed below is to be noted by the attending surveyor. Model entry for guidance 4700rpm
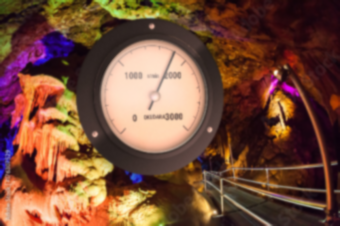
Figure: 1800rpm
